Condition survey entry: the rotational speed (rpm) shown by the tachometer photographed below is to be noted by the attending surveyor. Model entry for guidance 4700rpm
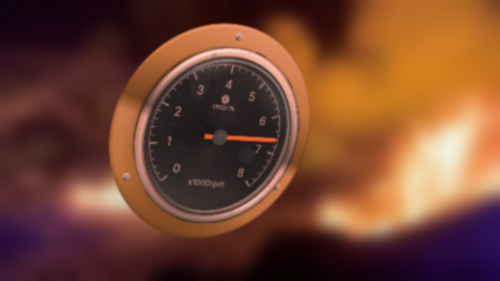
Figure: 6600rpm
